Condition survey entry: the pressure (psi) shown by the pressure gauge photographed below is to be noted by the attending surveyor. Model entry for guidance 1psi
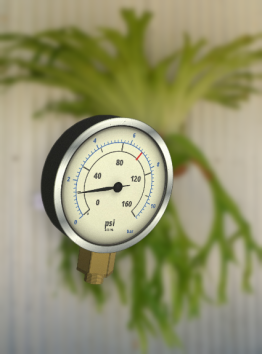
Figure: 20psi
